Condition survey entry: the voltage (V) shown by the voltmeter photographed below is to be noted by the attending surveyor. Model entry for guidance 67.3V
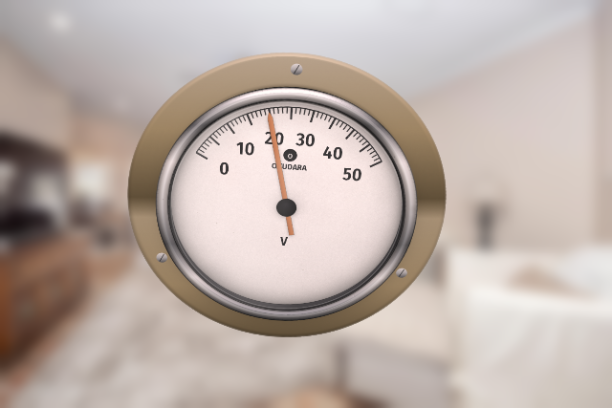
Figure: 20V
